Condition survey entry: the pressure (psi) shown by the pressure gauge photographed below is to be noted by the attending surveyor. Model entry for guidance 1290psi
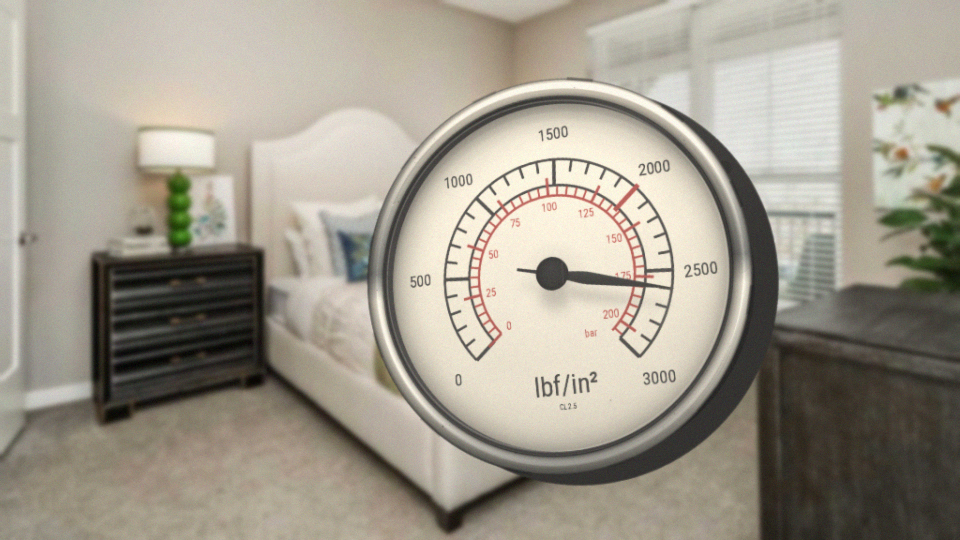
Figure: 2600psi
